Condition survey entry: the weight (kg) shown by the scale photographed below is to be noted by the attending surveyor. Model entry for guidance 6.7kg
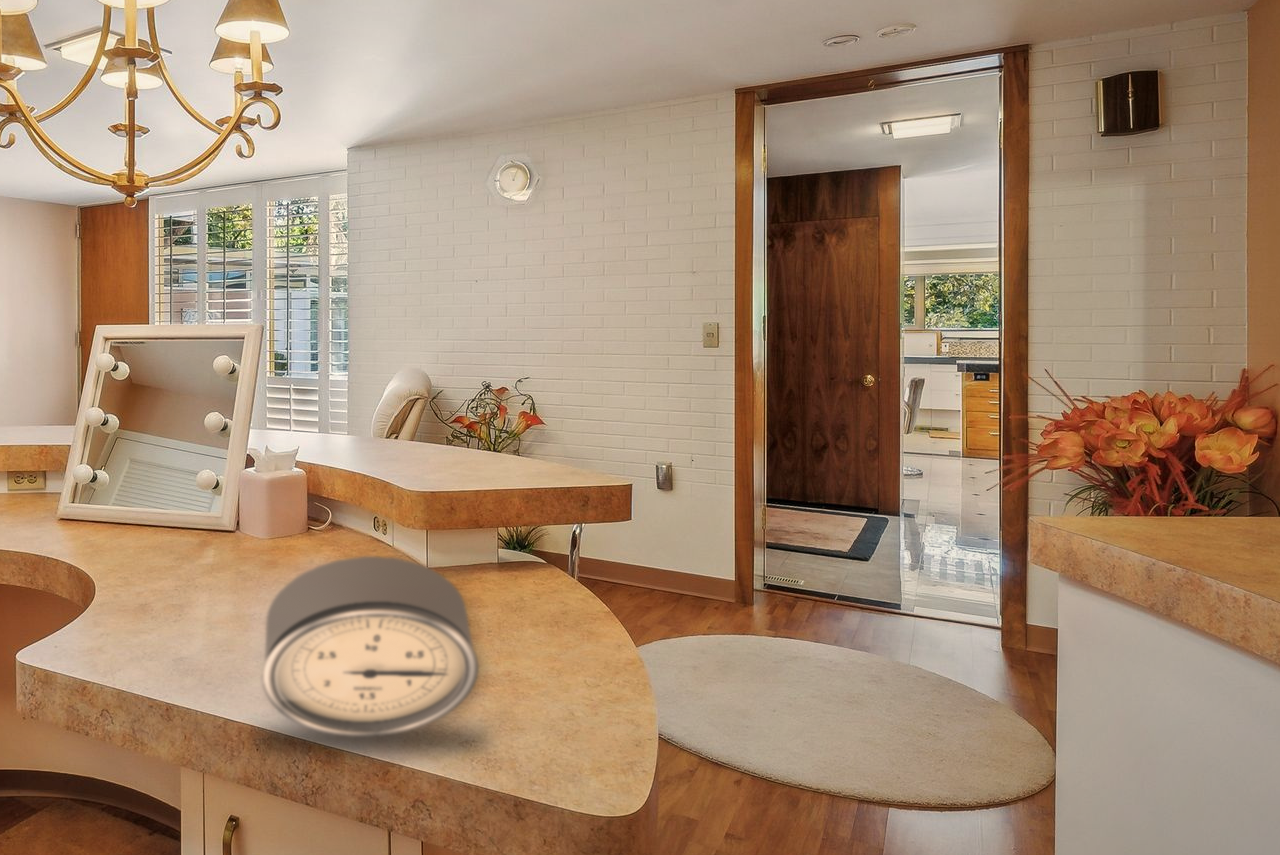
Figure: 0.75kg
